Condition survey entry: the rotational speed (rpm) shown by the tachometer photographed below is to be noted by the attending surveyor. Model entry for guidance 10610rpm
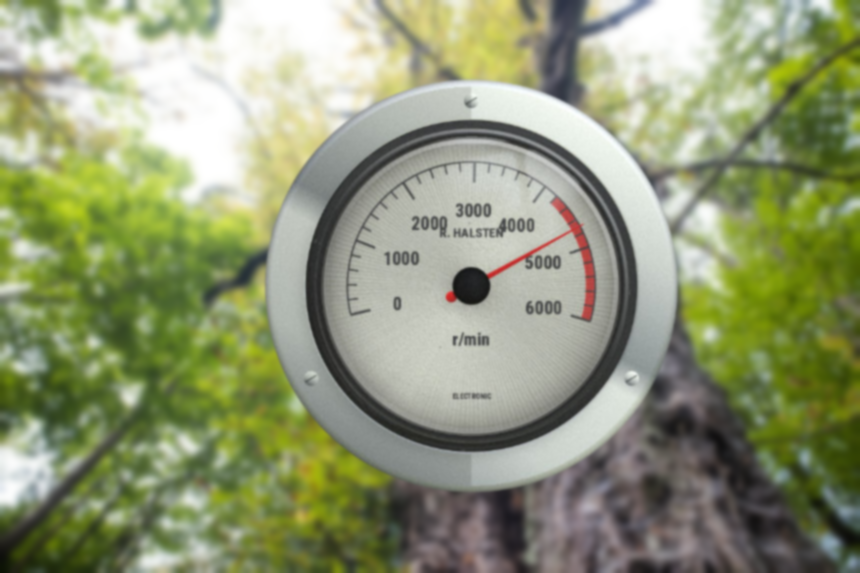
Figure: 4700rpm
